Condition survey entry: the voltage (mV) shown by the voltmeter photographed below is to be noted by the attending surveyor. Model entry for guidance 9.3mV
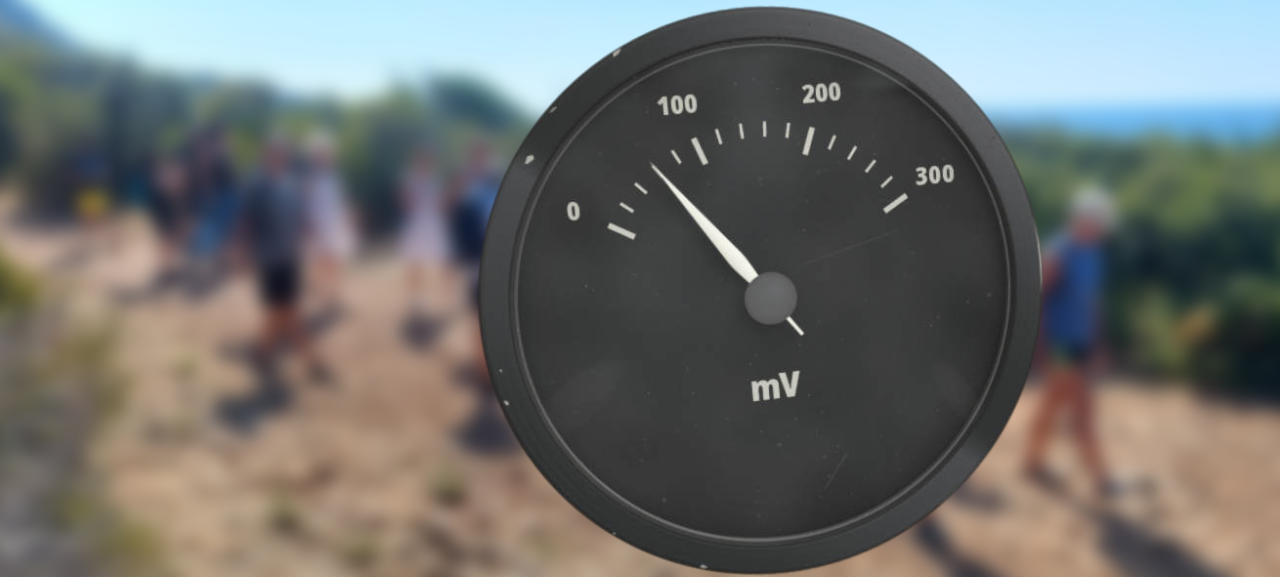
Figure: 60mV
